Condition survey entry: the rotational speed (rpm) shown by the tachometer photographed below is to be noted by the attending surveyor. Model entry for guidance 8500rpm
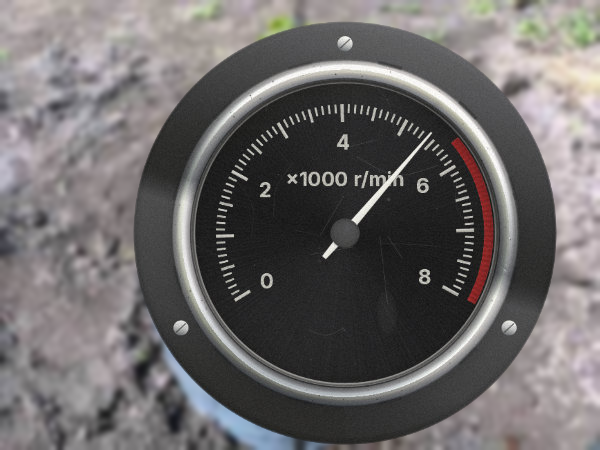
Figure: 5400rpm
